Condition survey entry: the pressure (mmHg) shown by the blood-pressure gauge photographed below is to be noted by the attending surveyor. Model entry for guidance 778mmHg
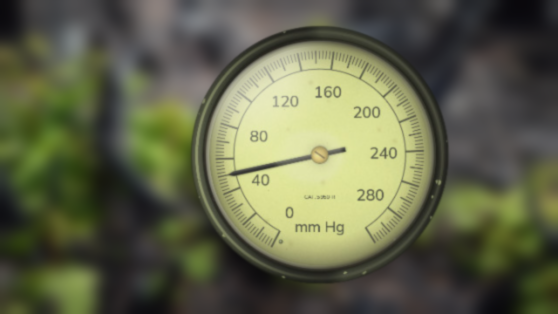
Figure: 50mmHg
